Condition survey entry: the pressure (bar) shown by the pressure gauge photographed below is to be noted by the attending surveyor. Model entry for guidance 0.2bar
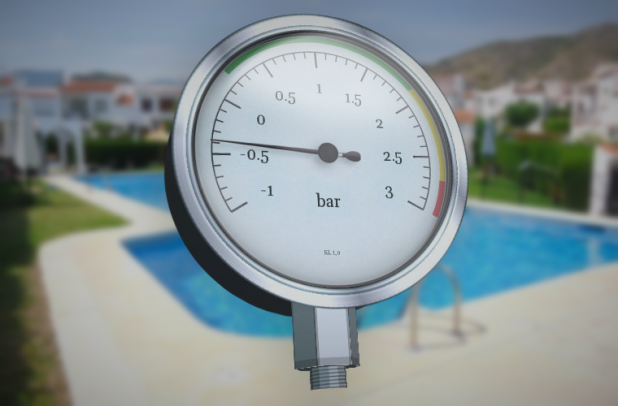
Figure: -0.4bar
